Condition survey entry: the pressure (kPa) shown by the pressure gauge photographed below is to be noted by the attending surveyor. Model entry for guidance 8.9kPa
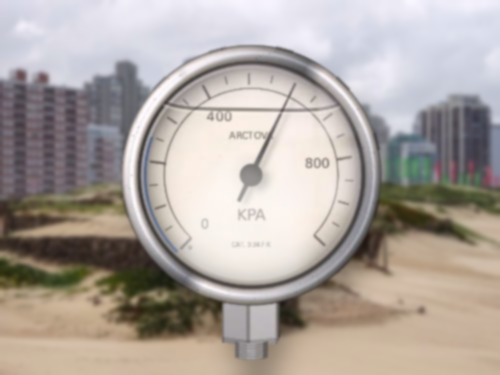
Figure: 600kPa
